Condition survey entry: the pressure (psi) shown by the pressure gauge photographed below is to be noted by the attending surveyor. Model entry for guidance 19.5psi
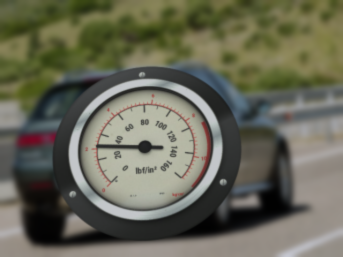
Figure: 30psi
